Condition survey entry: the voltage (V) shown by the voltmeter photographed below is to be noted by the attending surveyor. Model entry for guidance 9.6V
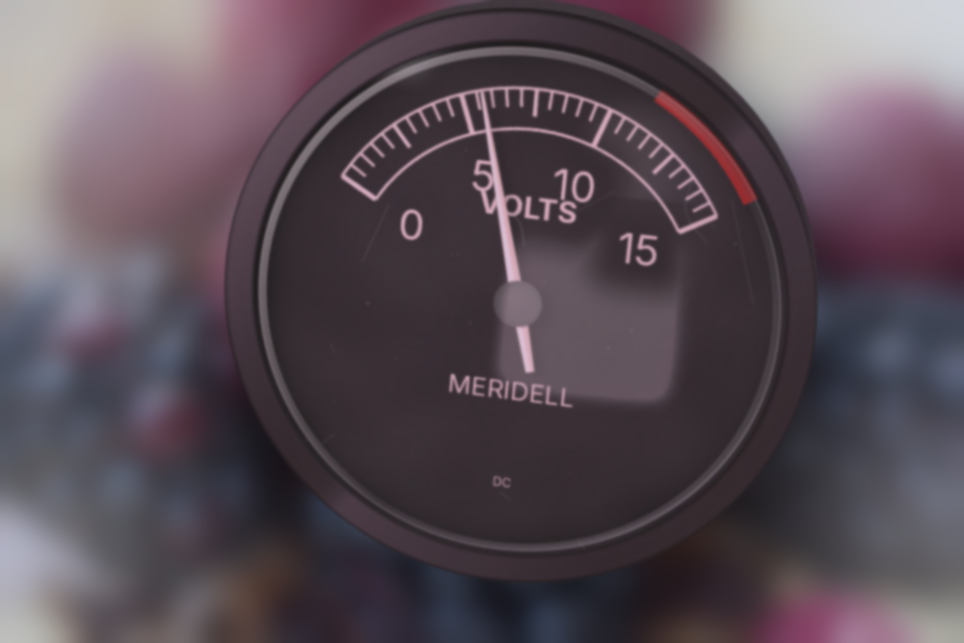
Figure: 5.75V
